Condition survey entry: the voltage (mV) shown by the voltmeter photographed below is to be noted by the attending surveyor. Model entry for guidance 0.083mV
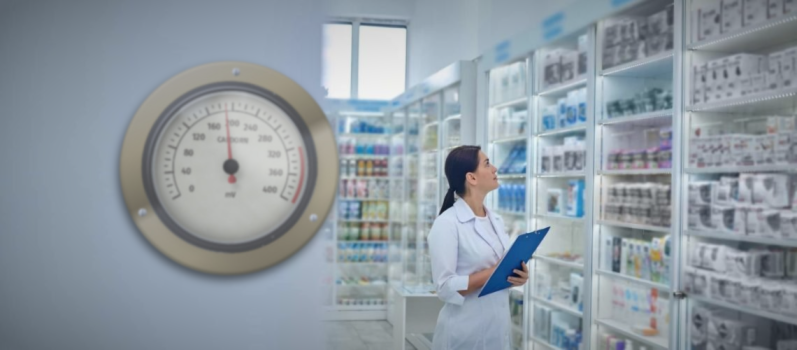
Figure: 190mV
